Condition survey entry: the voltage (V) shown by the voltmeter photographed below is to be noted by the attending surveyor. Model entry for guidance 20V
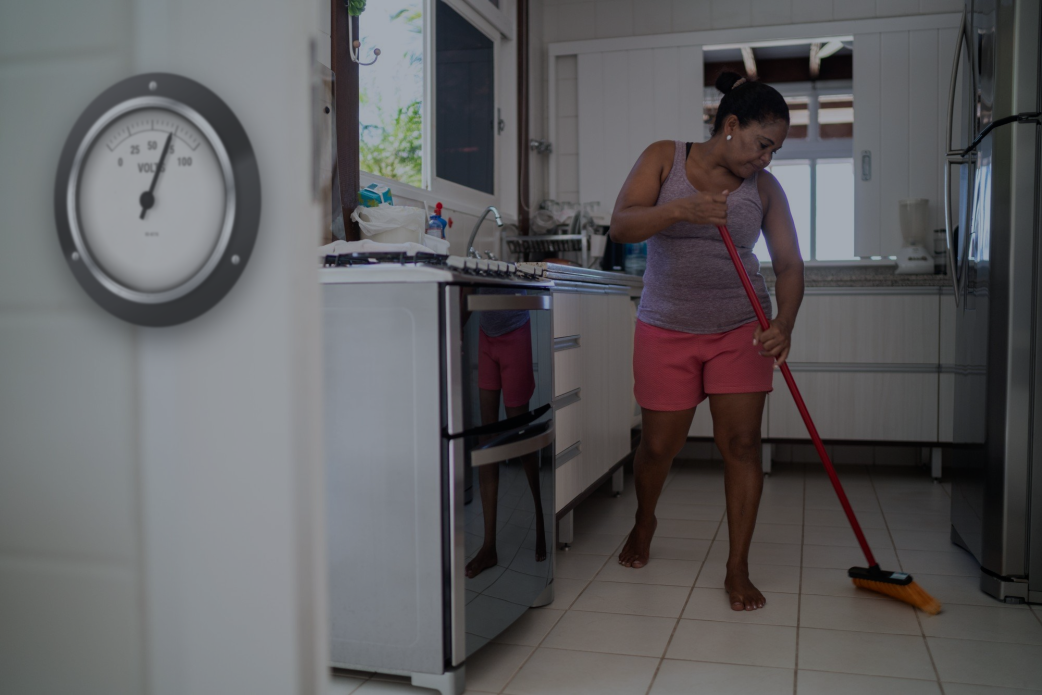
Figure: 75V
